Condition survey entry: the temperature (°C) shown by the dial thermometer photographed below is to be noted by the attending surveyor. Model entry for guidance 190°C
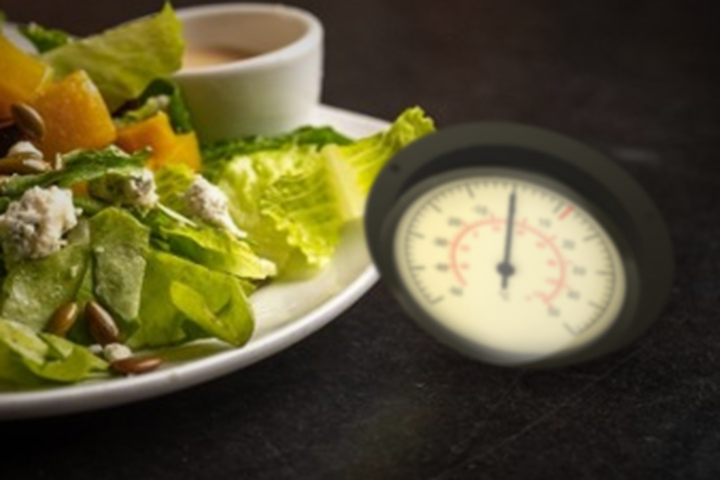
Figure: 0°C
